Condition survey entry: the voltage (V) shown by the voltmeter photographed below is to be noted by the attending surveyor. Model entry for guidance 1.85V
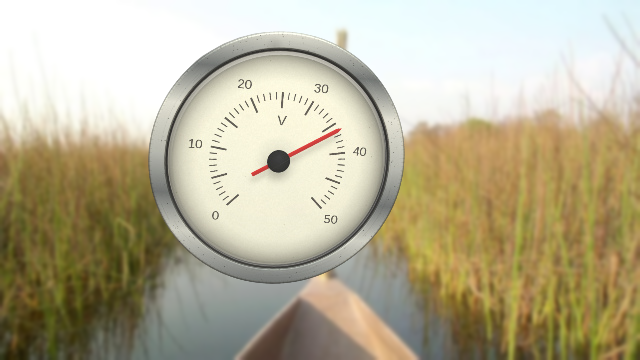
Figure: 36V
